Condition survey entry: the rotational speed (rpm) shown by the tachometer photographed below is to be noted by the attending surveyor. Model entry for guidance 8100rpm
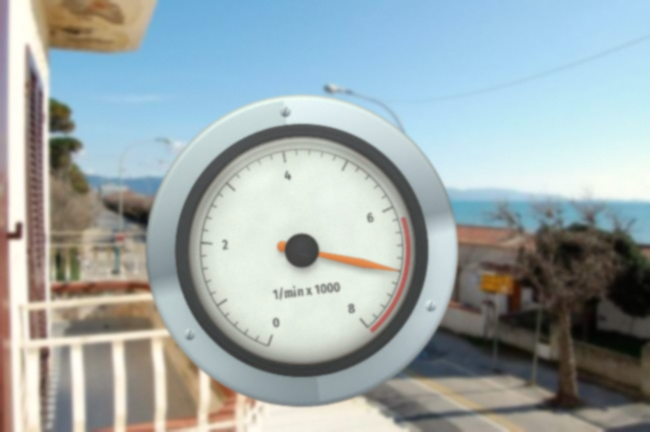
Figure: 7000rpm
